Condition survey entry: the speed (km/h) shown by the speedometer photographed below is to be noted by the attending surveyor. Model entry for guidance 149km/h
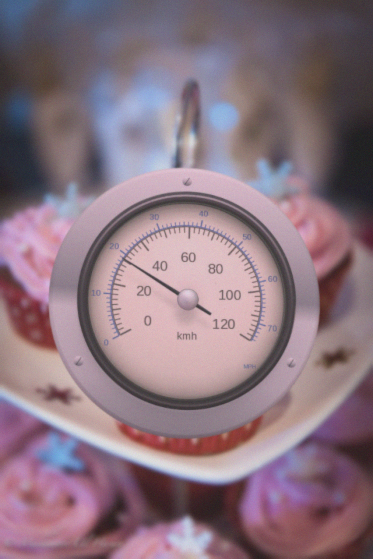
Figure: 30km/h
